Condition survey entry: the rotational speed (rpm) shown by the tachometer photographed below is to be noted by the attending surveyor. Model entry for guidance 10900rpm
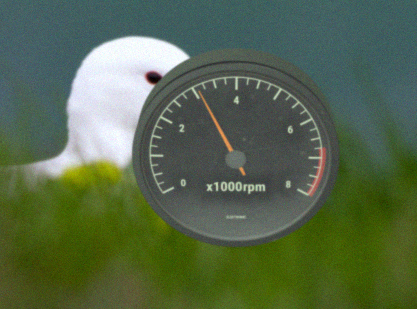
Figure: 3125rpm
